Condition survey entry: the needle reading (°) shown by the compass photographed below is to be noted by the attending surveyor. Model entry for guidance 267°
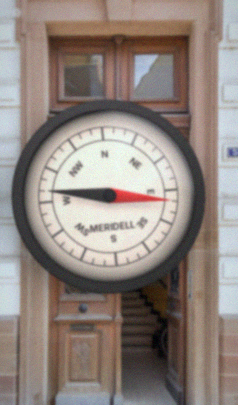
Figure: 100°
